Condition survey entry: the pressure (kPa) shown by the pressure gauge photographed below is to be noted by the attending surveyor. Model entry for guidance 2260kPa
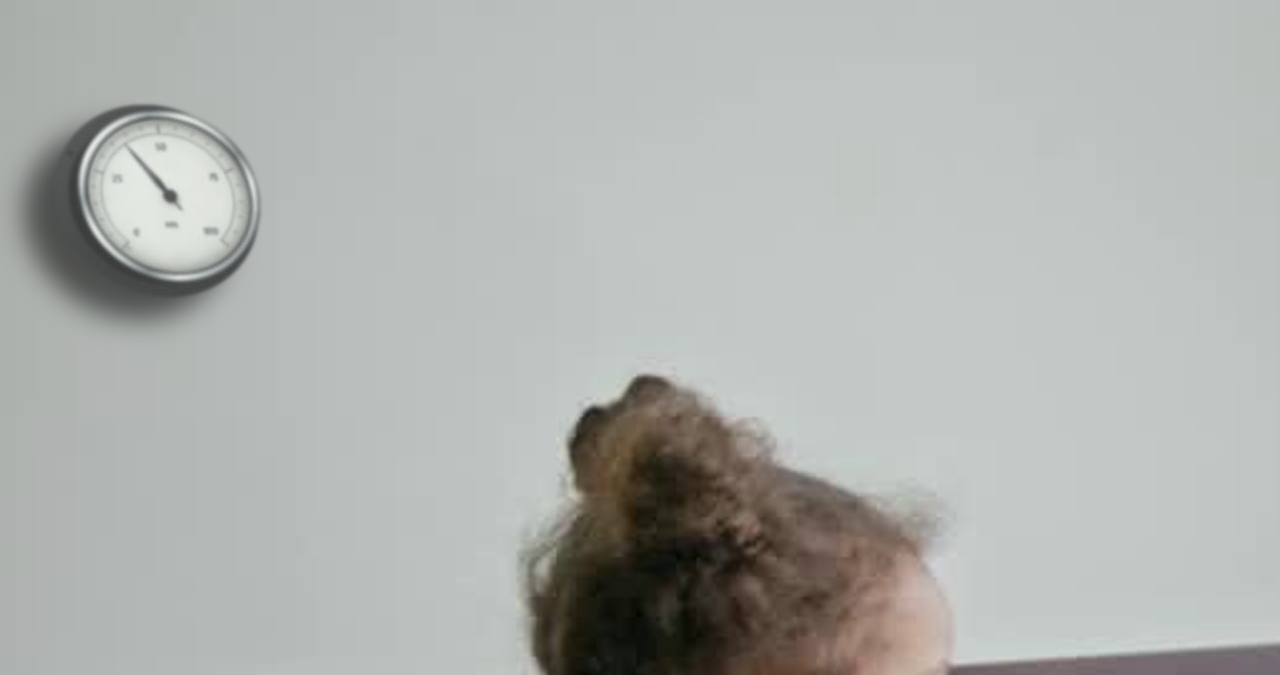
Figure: 37.5kPa
